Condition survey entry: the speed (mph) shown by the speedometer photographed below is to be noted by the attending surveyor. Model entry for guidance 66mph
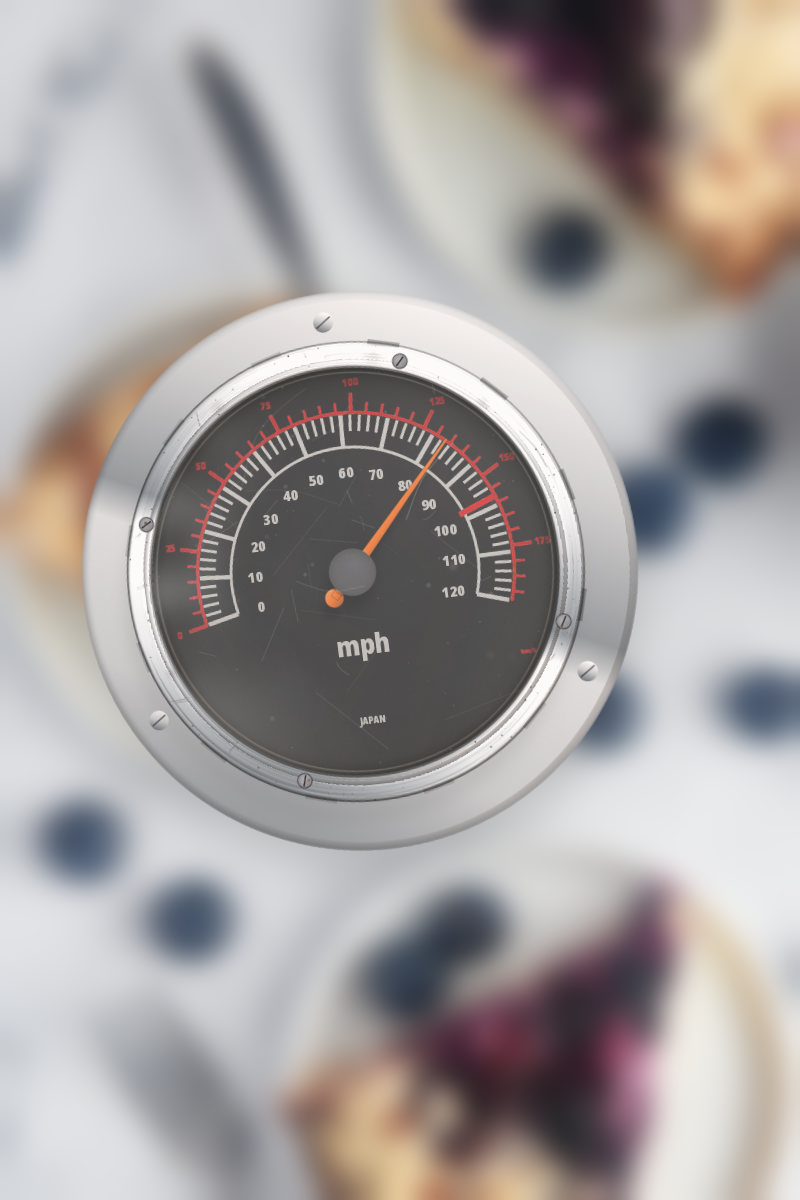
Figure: 83mph
